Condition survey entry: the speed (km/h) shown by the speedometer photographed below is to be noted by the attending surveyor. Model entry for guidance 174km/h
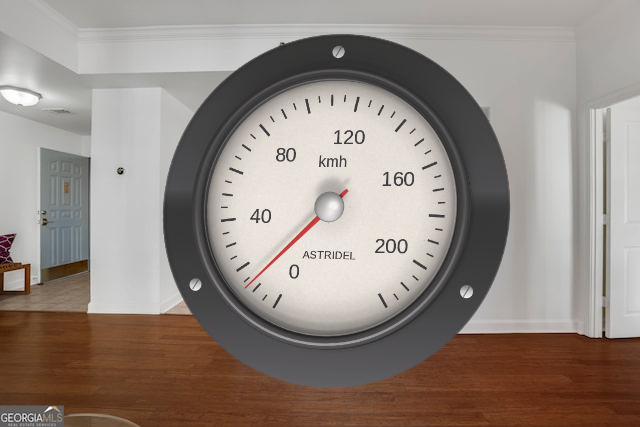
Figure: 12.5km/h
